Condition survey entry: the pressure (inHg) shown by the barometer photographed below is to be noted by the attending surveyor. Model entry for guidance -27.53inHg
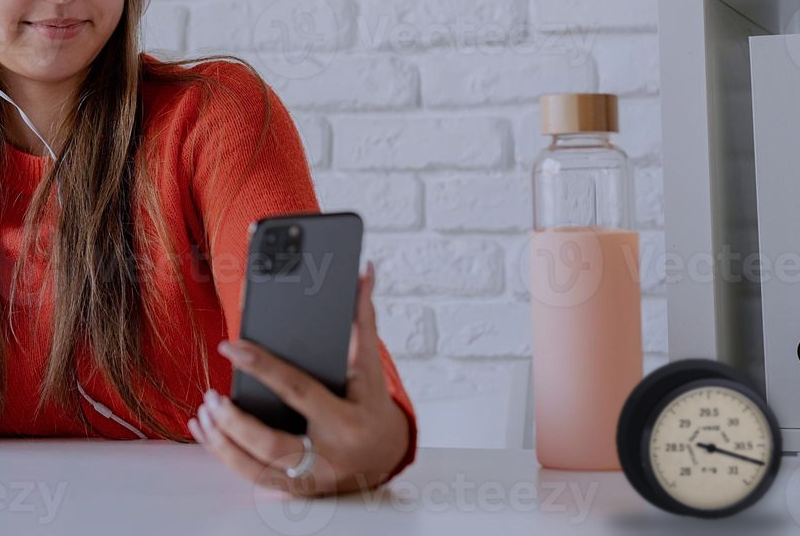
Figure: 30.7inHg
